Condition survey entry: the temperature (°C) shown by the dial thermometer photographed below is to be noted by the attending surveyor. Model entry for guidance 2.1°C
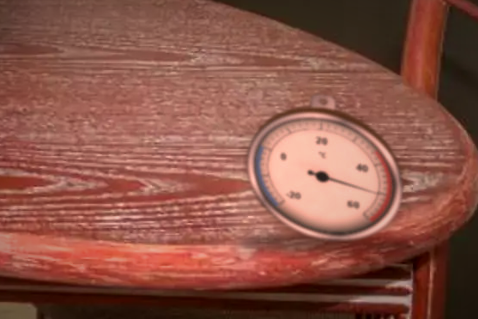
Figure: 50°C
